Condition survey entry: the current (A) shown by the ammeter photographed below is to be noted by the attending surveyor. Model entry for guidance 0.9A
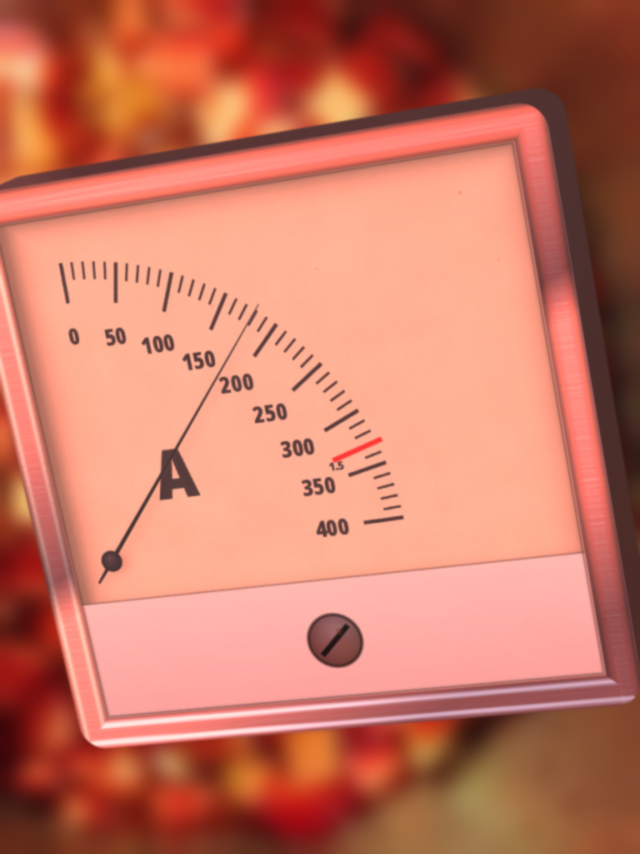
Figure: 180A
